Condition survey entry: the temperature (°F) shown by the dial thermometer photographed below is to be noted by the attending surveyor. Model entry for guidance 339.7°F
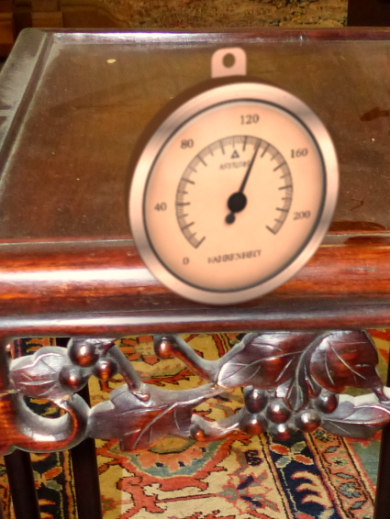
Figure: 130°F
